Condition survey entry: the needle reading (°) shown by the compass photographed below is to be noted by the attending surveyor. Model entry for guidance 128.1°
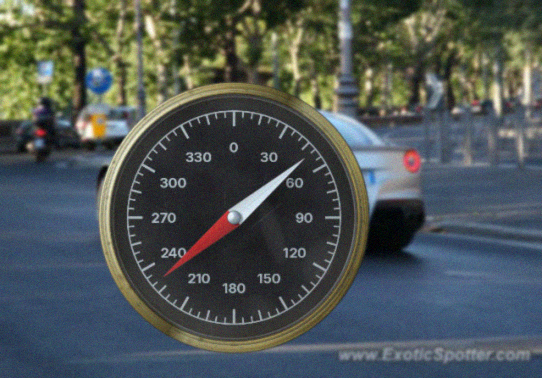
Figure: 230°
